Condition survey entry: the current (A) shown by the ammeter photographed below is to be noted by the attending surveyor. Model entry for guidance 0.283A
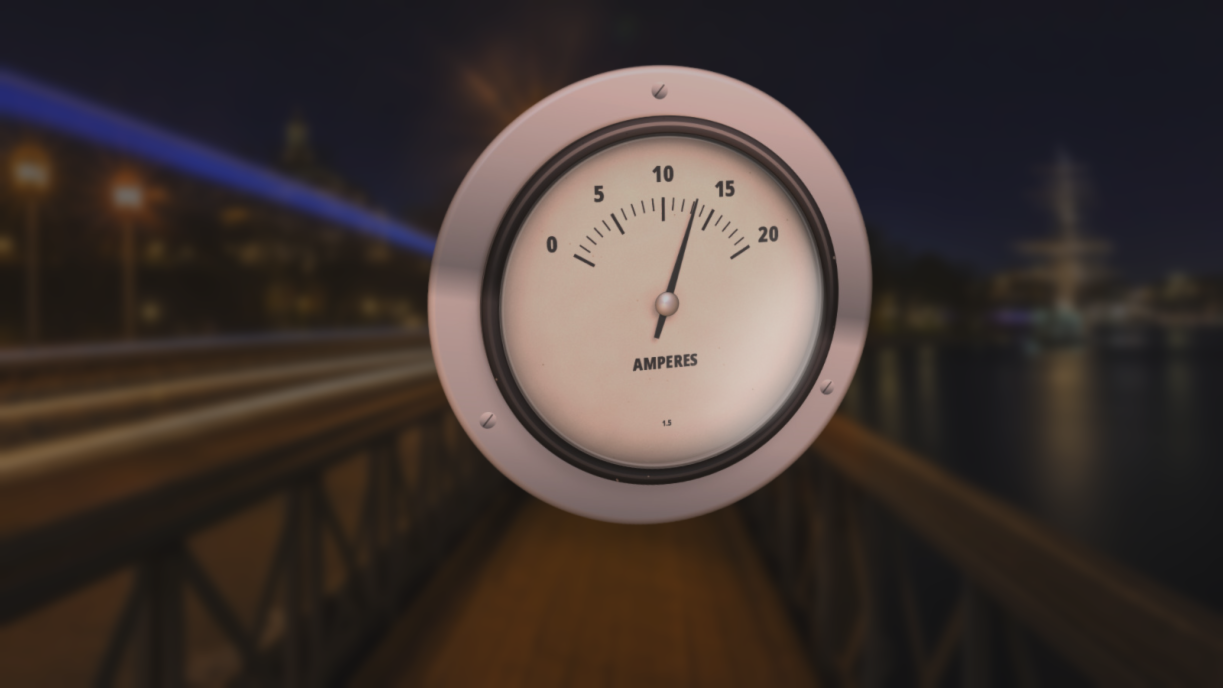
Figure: 13A
